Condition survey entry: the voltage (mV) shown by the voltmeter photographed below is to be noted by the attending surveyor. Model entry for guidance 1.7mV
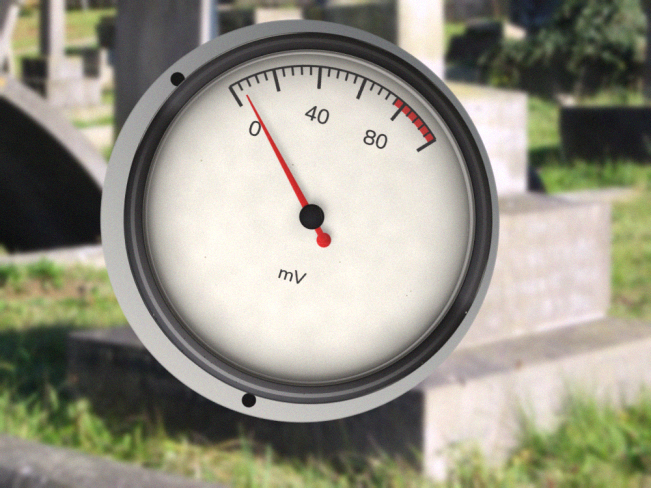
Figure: 4mV
